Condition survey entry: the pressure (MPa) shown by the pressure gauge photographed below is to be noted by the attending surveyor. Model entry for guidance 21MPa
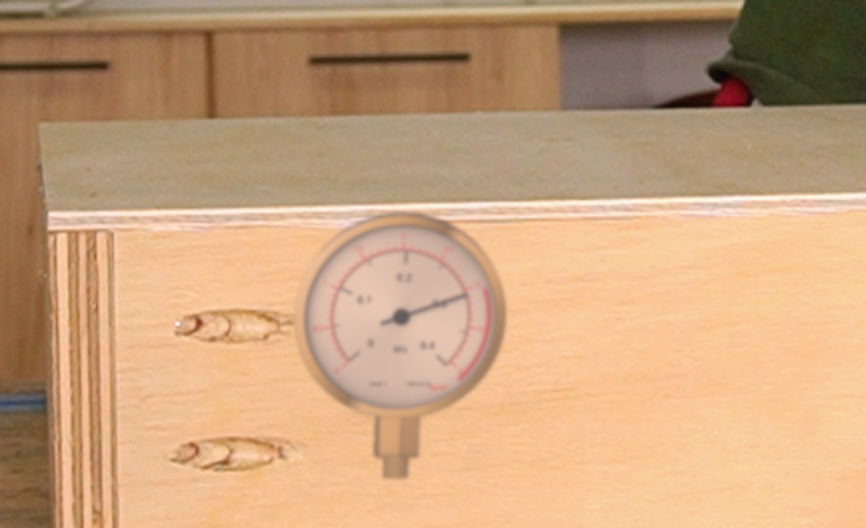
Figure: 0.3MPa
